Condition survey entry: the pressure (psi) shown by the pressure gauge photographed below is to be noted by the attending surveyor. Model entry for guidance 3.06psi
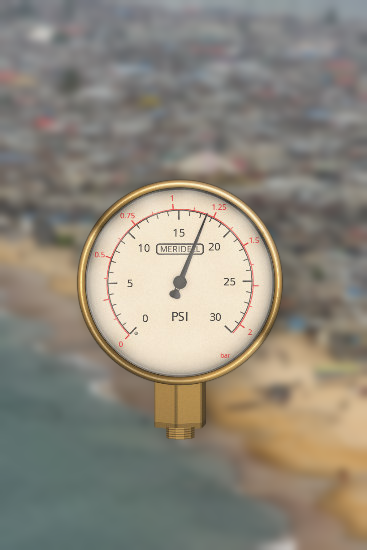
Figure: 17.5psi
